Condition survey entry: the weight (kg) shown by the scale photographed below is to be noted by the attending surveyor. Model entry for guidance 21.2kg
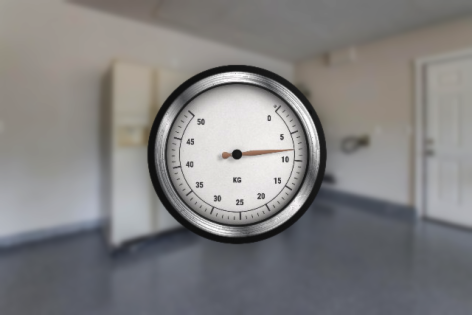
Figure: 8kg
